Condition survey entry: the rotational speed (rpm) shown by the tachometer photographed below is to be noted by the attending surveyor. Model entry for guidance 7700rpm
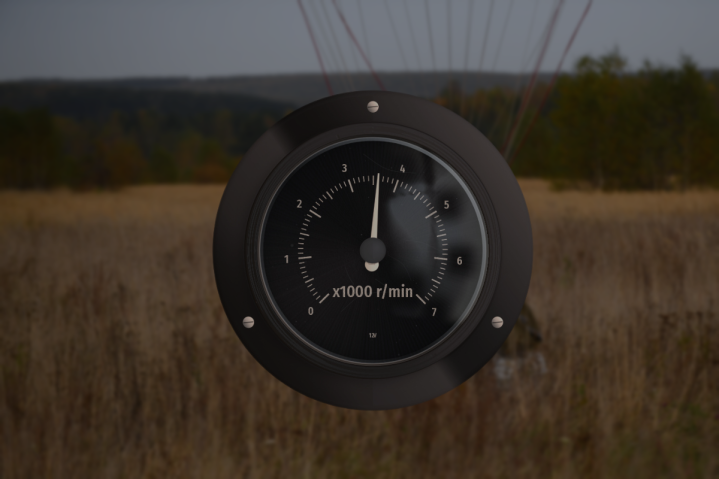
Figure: 3600rpm
